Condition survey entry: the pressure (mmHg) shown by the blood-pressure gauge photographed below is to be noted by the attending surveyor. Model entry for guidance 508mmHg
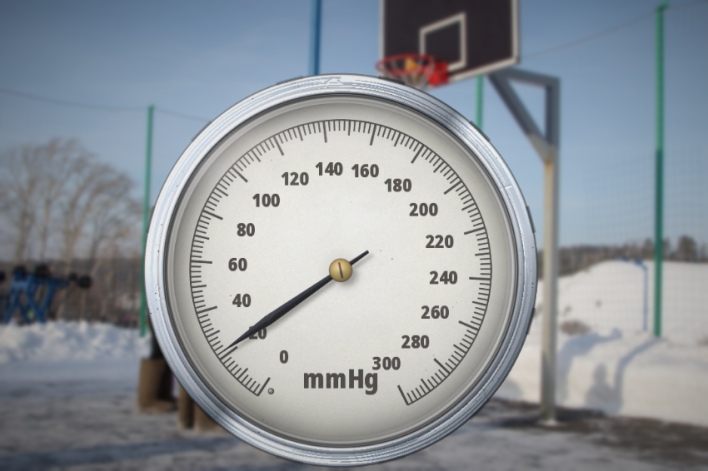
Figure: 22mmHg
